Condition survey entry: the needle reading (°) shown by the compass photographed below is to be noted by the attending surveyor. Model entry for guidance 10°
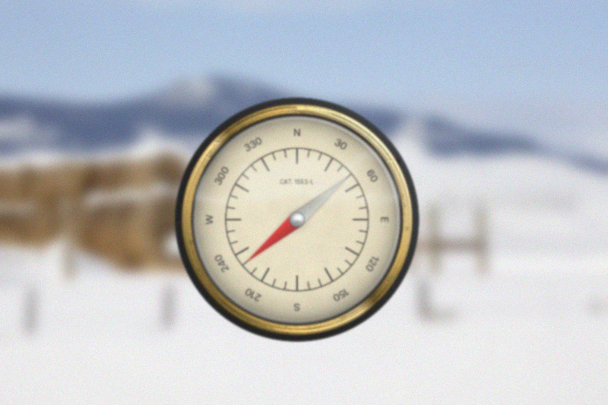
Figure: 230°
